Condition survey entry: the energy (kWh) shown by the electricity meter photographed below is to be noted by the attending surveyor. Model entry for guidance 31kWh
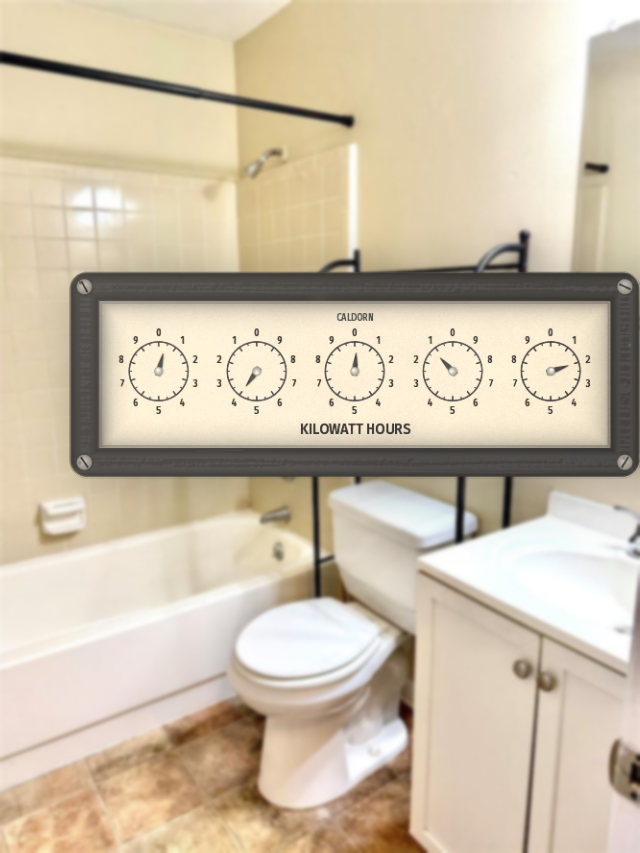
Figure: 4012kWh
